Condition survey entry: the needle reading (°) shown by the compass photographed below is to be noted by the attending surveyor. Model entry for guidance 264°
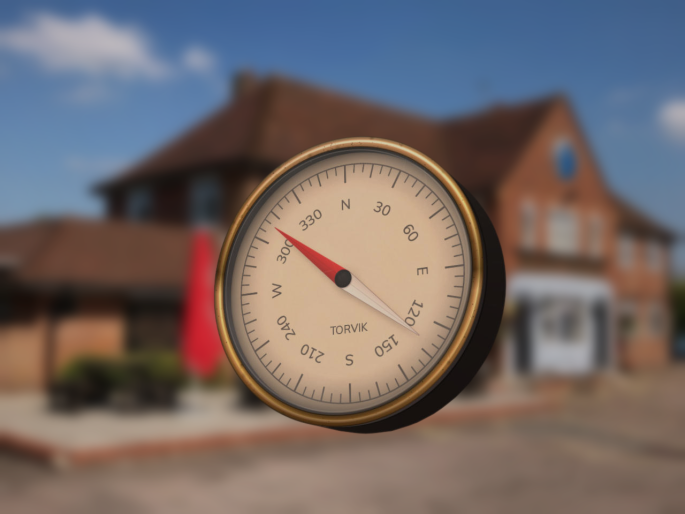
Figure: 310°
